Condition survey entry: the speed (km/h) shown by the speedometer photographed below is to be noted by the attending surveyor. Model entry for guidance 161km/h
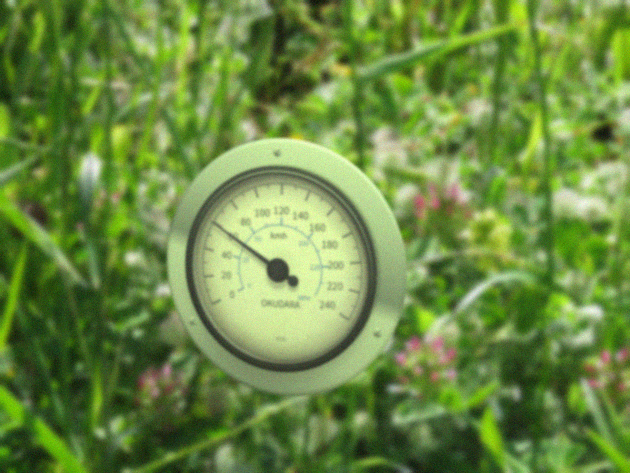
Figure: 60km/h
